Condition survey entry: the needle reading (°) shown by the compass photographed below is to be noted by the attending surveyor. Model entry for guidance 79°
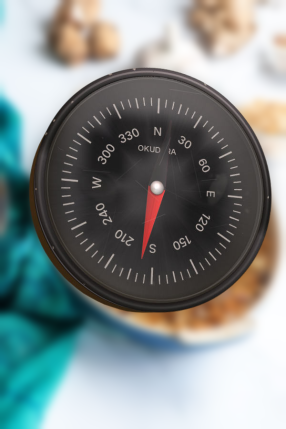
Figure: 190°
